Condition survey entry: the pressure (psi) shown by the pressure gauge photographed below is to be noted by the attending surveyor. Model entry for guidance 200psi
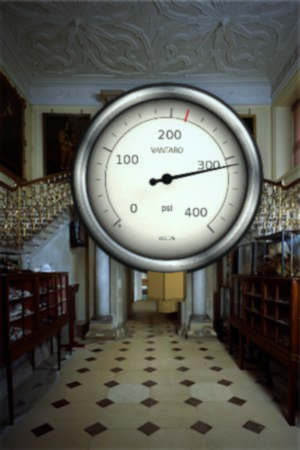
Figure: 310psi
